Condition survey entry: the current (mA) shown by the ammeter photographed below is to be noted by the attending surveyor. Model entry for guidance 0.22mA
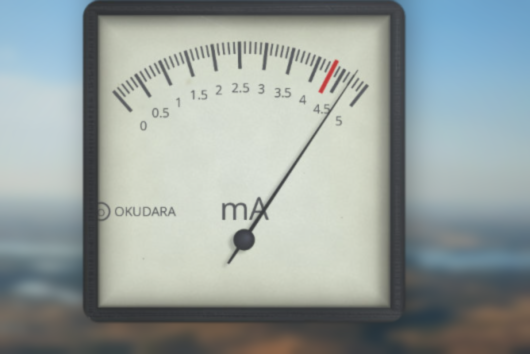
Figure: 4.7mA
